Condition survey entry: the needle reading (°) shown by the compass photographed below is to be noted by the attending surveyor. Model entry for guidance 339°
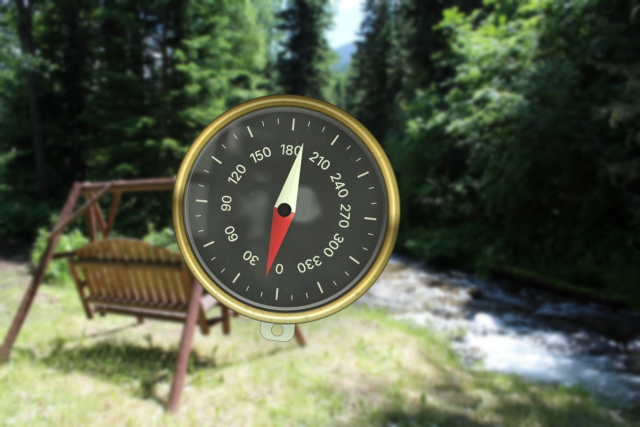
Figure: 10°
